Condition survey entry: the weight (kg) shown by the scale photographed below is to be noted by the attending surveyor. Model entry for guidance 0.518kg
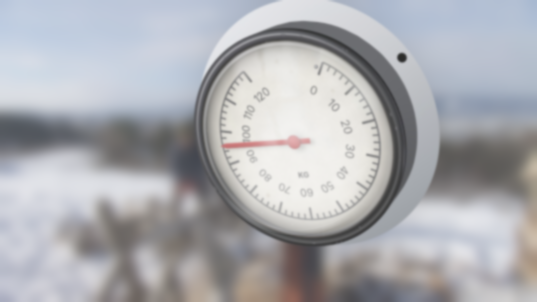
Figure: 96kg
